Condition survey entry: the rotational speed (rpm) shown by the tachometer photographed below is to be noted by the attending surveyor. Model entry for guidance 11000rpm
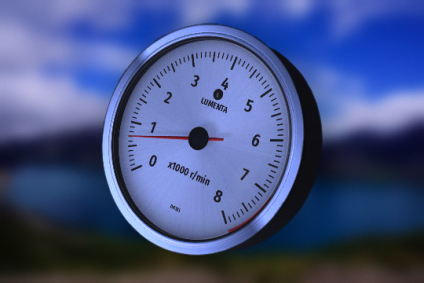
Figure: 700rpm
